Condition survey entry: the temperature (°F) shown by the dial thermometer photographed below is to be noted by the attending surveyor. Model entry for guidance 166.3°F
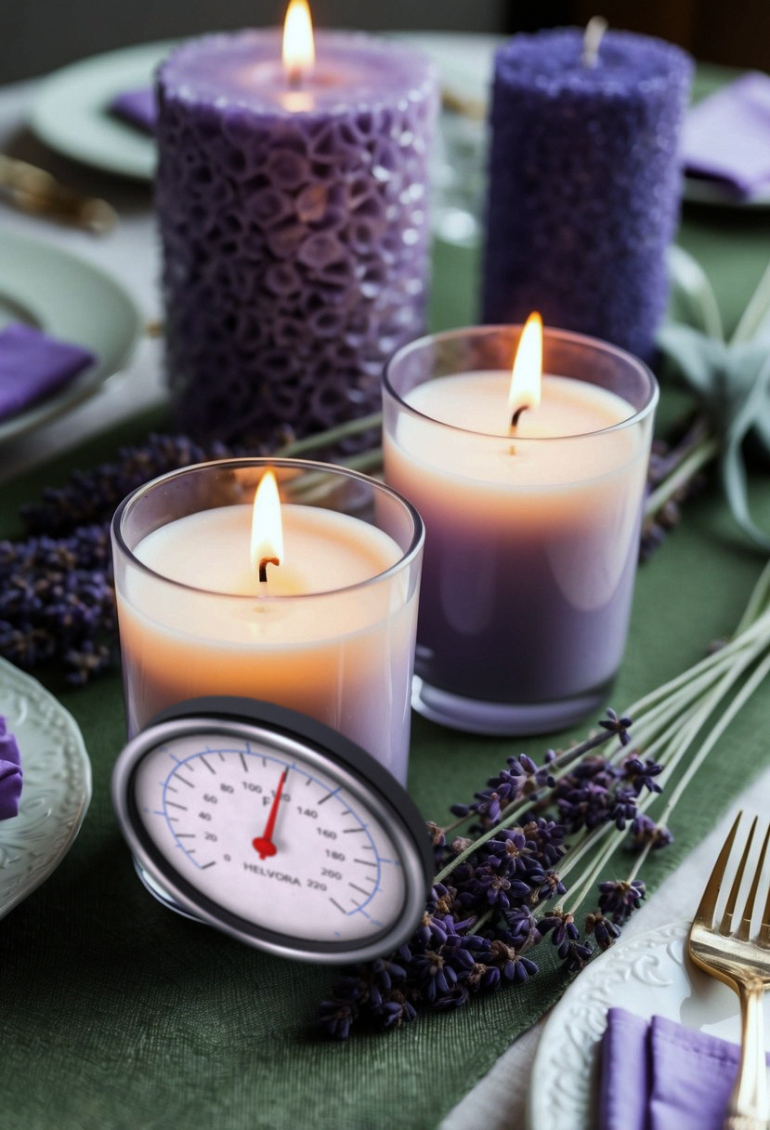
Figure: 120°F
